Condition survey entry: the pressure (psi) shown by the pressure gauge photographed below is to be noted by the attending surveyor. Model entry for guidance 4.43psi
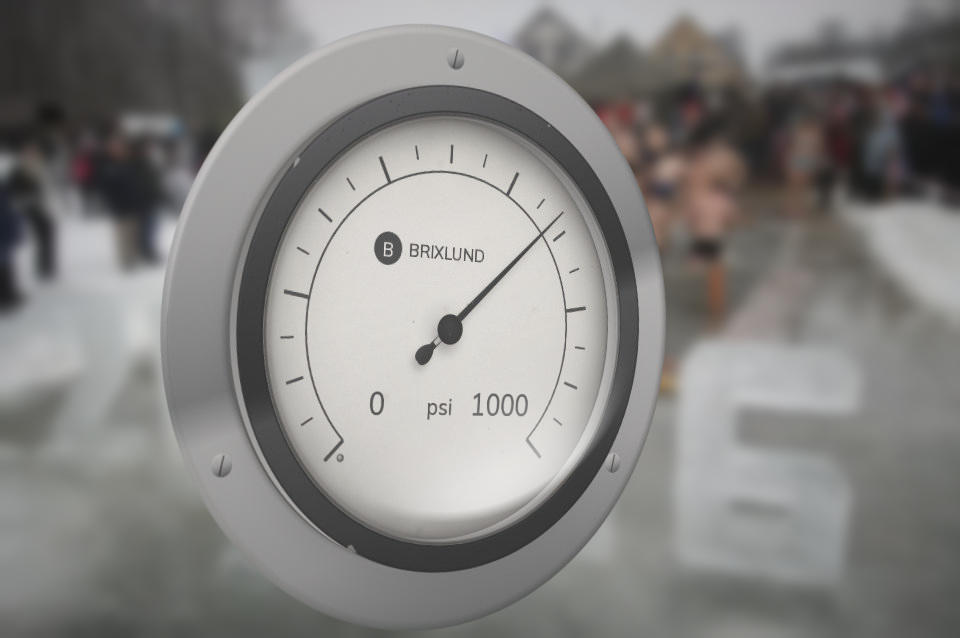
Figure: 675psi
